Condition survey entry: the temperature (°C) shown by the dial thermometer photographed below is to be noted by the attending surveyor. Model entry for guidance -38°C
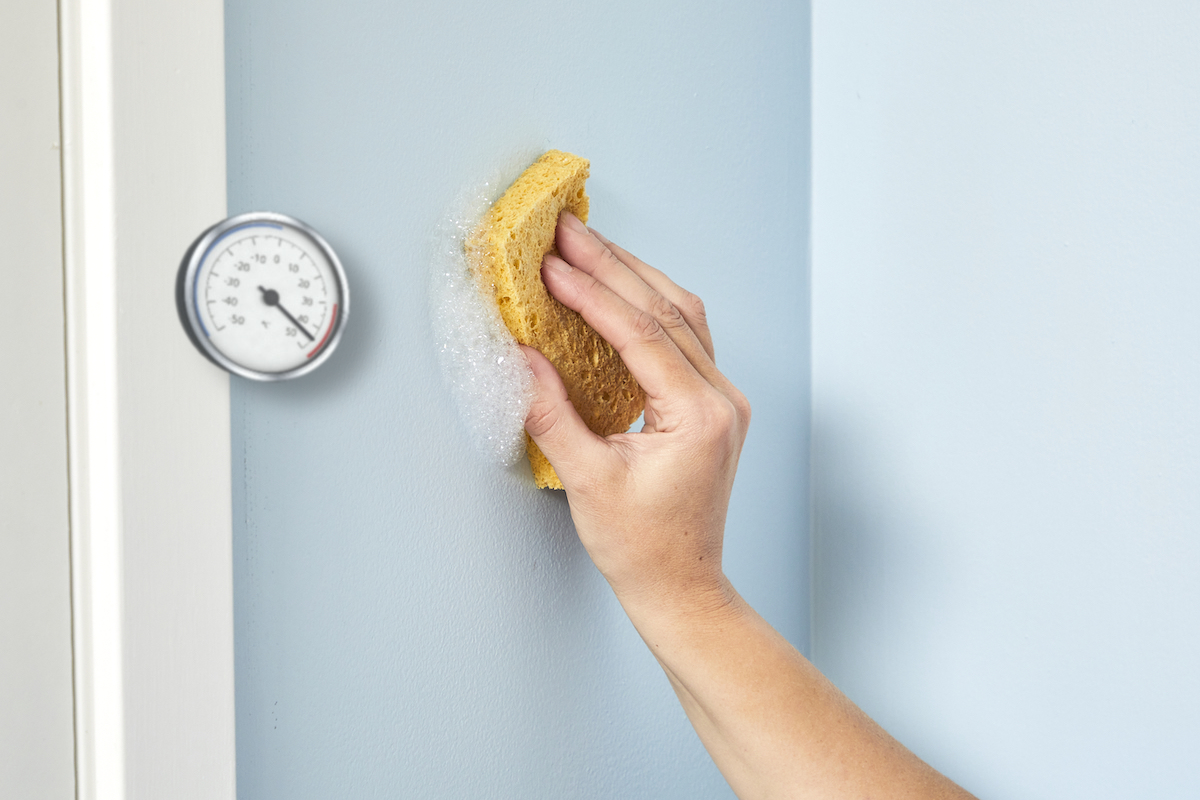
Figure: 45°C
